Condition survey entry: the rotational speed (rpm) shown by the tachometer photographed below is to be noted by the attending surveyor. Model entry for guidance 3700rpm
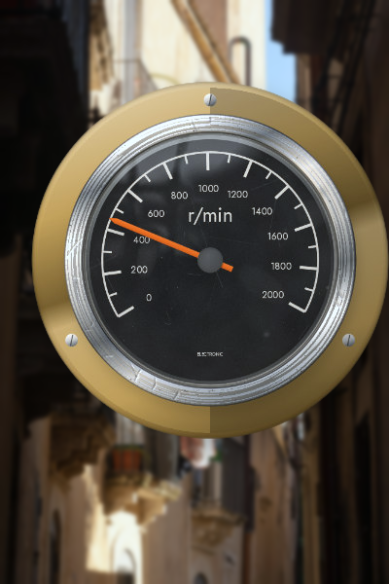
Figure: 450rpm
